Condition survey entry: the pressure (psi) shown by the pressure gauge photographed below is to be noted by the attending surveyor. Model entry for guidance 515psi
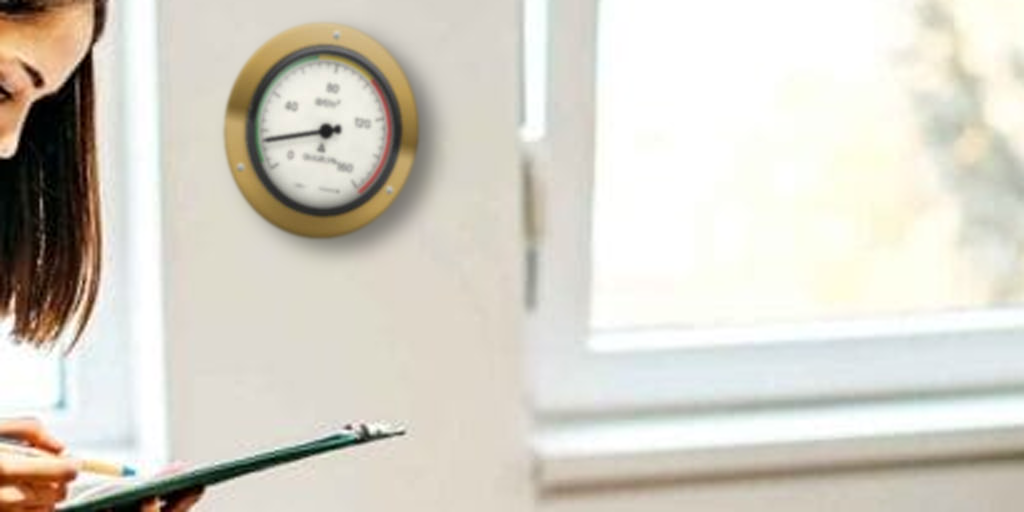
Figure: 15psi
